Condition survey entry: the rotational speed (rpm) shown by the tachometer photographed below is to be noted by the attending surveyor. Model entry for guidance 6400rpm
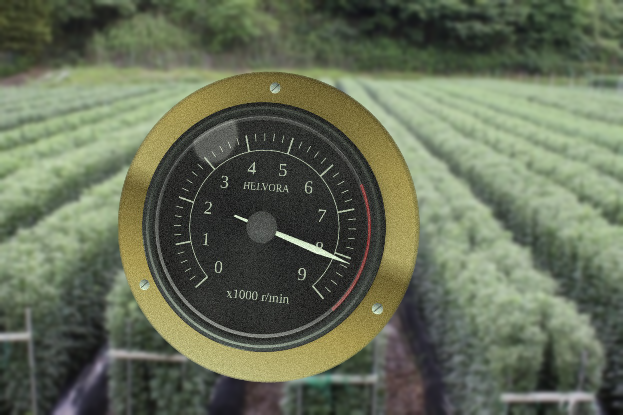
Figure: 8100rpm
